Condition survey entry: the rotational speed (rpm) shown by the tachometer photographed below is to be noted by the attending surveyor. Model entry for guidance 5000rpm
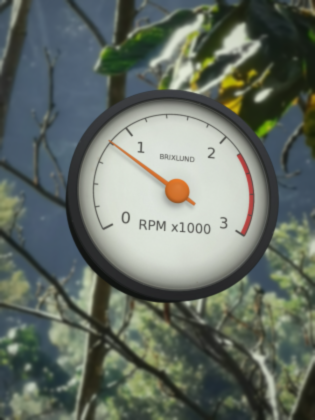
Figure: 800rpm
